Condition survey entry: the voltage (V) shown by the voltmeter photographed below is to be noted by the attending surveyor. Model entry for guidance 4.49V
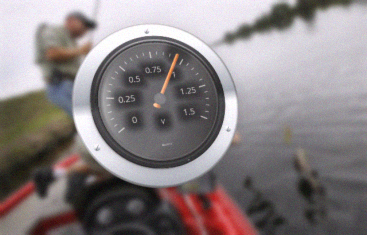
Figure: 0.95V
